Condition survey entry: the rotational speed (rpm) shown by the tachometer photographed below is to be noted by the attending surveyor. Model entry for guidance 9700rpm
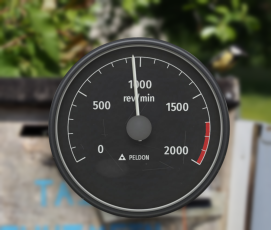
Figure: 950rpm
